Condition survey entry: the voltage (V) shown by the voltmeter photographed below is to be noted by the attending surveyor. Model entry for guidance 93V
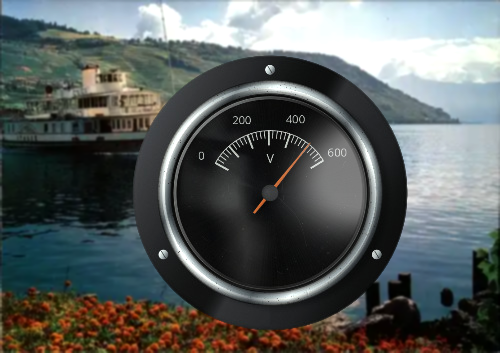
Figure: 500V
